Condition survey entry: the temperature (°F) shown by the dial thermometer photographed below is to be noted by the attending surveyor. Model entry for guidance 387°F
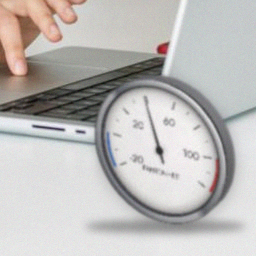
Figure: 40°F
